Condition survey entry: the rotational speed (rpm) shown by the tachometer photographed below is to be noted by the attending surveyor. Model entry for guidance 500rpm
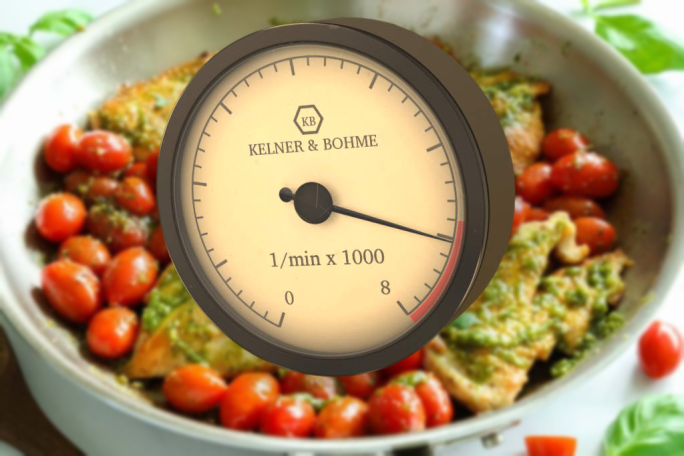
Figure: 7000rpm
